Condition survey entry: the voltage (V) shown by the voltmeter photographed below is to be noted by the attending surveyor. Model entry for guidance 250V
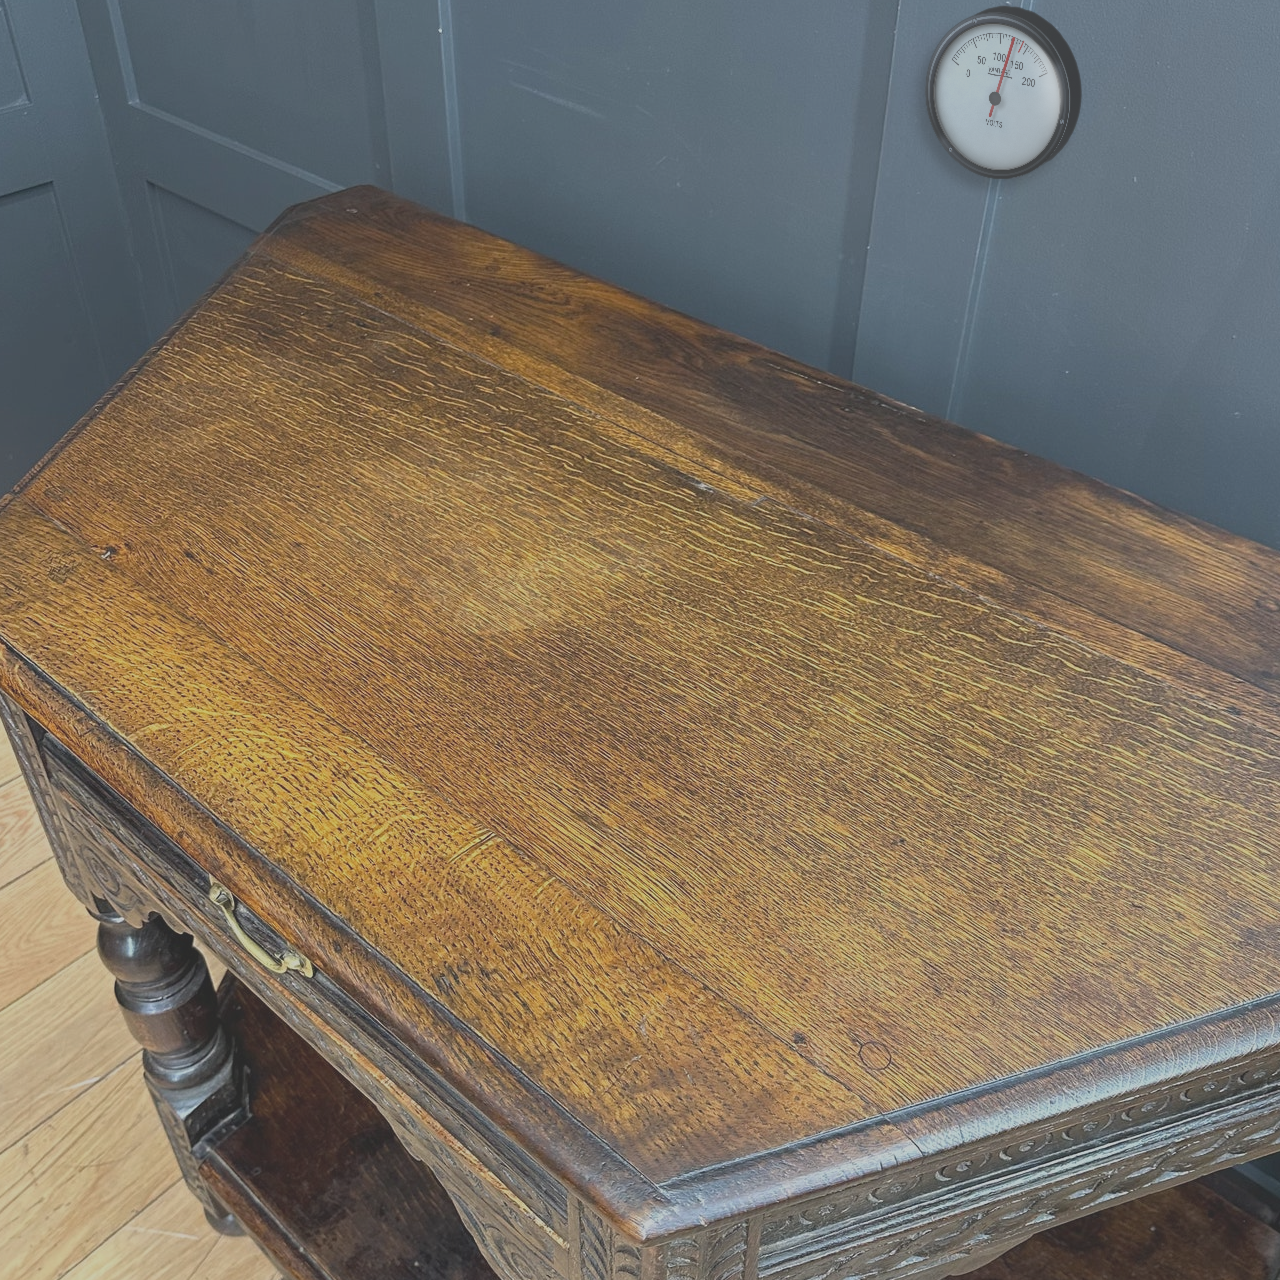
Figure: 125V
